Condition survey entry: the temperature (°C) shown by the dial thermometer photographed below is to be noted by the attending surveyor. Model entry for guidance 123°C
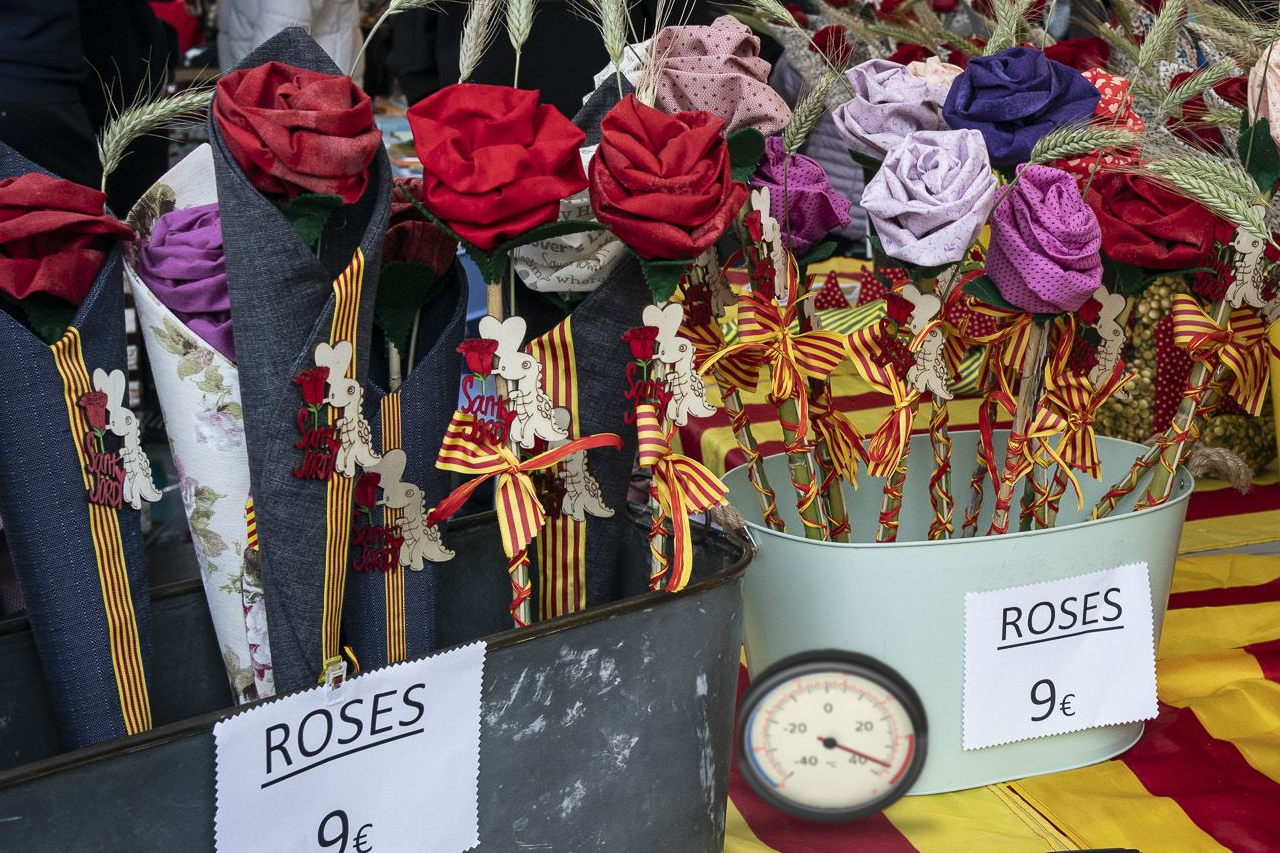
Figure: 35°C
